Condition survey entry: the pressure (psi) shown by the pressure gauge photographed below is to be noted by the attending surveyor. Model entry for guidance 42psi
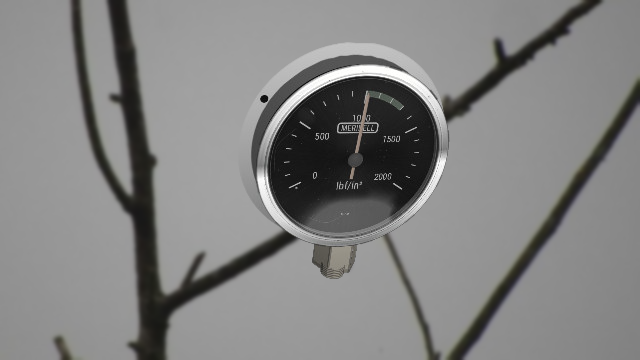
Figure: 1000psi
